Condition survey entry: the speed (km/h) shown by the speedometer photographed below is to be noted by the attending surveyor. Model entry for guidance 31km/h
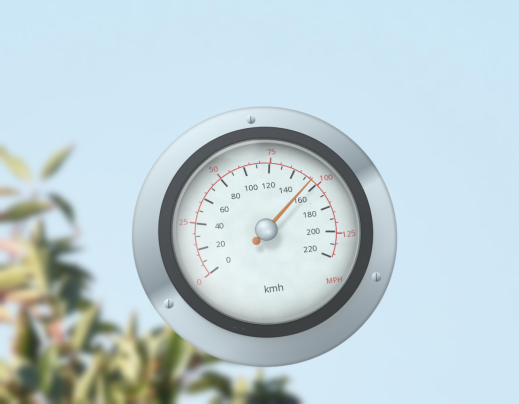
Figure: 155km/h
